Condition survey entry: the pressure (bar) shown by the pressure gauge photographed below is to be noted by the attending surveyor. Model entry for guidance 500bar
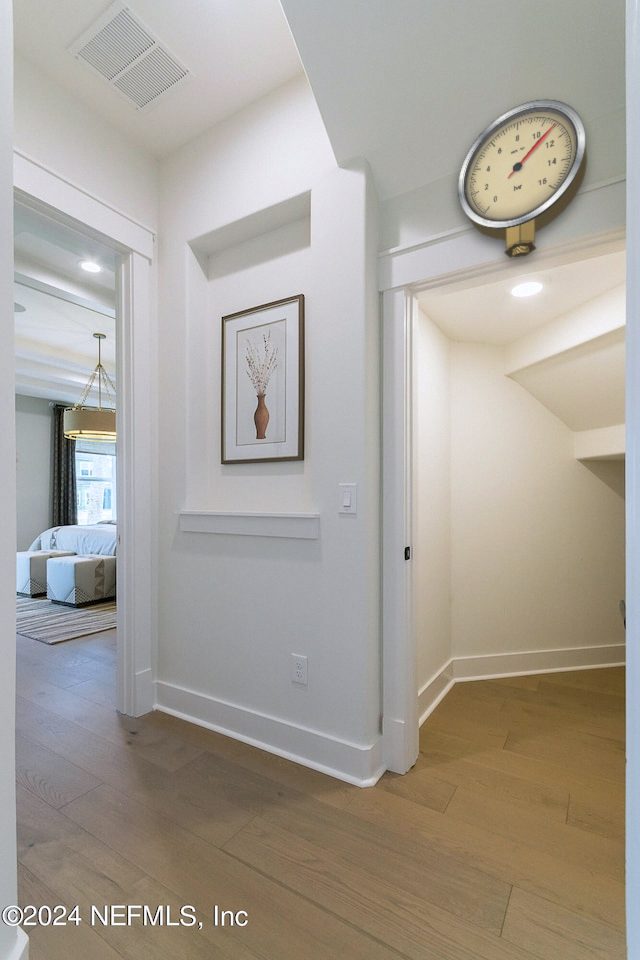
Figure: 11bar
